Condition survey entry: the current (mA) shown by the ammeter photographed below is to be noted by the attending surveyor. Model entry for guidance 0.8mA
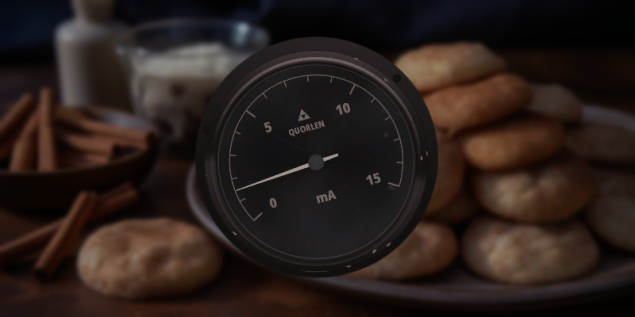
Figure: 1.5mA
